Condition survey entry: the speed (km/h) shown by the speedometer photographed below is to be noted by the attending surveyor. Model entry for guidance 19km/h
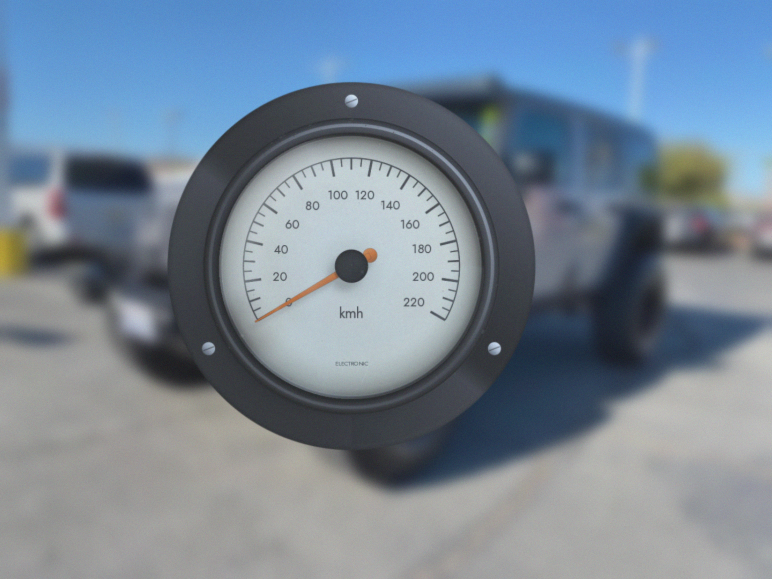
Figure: 0km/h
